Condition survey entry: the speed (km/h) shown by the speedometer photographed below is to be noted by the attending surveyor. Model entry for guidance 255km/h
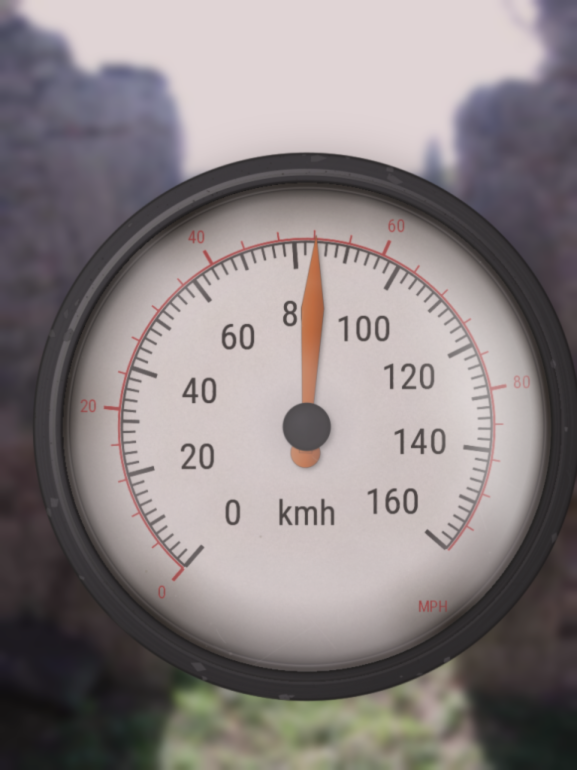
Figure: 84km/h
